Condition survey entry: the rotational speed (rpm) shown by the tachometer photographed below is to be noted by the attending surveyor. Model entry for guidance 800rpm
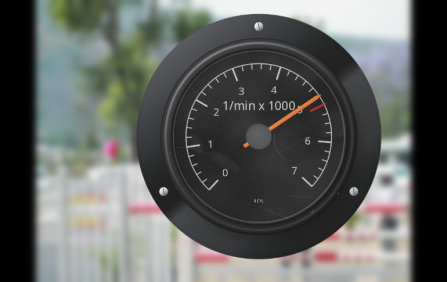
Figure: 5000rpm
